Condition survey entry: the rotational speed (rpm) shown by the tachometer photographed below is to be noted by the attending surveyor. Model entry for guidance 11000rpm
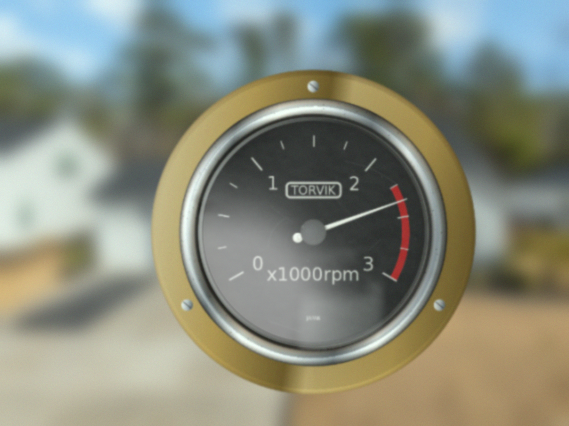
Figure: 2375rpm
